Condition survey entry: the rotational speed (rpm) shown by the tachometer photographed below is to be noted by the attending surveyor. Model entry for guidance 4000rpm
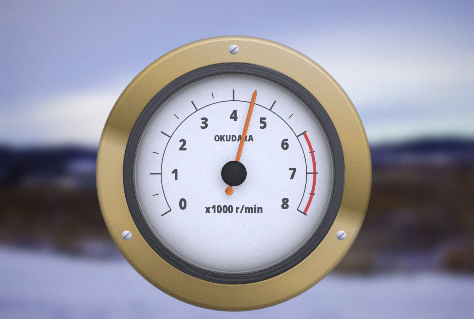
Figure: 4500rpm
